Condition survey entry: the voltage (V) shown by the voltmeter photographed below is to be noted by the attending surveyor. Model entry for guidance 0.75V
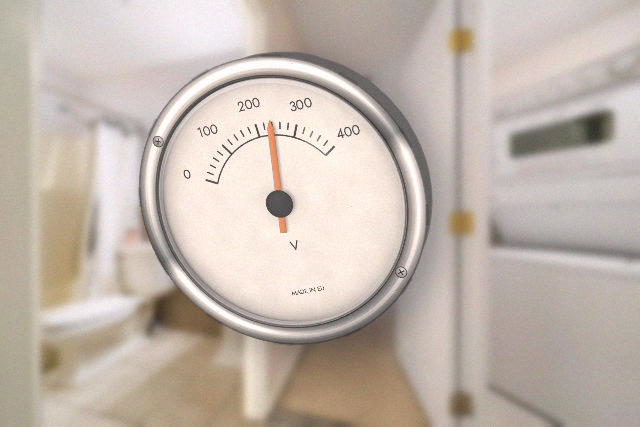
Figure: 240V
